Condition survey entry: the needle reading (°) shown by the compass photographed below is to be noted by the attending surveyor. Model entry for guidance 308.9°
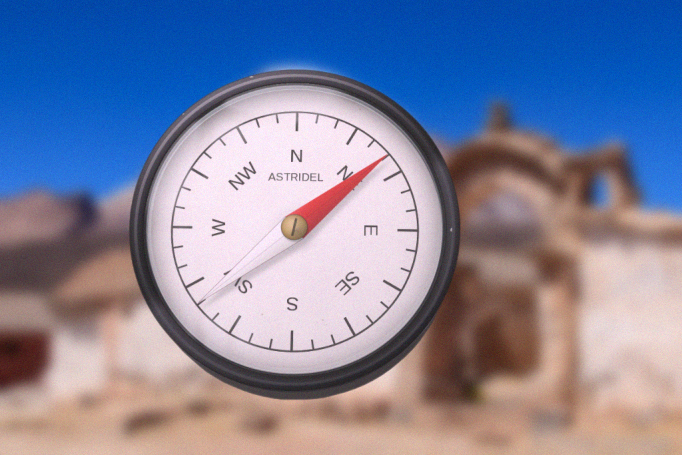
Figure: 50°
